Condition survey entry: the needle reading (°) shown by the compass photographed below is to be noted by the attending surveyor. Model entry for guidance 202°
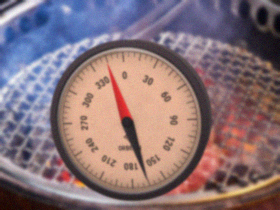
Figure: 345°
